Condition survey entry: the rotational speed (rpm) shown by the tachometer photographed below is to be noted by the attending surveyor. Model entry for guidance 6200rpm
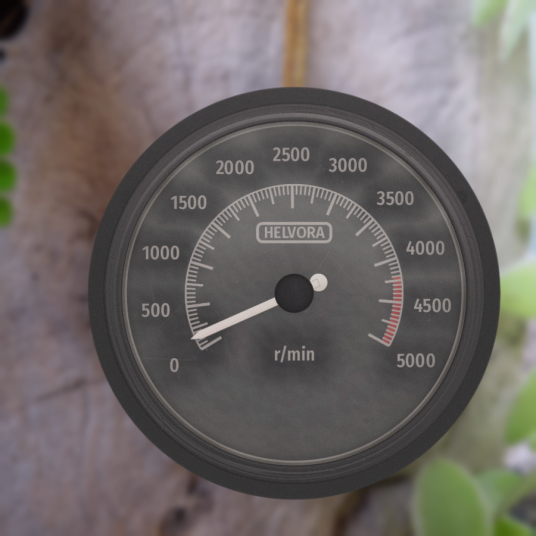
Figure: 150rpm
